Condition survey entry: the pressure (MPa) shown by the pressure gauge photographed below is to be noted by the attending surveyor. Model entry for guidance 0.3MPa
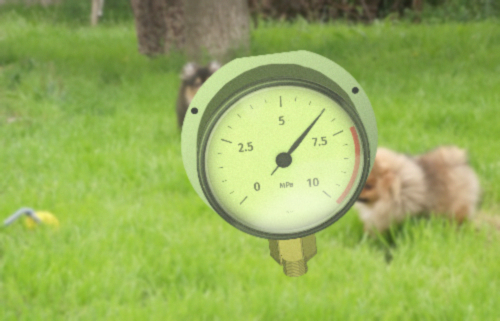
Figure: 6.5MPa
